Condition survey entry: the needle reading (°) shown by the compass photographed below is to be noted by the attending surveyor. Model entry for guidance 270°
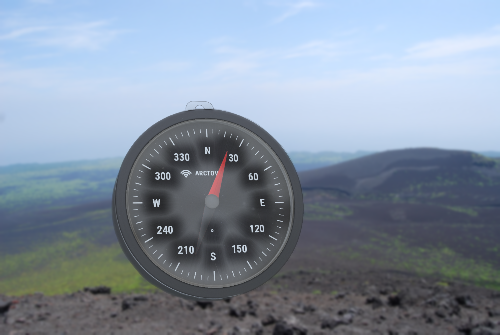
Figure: 20°
